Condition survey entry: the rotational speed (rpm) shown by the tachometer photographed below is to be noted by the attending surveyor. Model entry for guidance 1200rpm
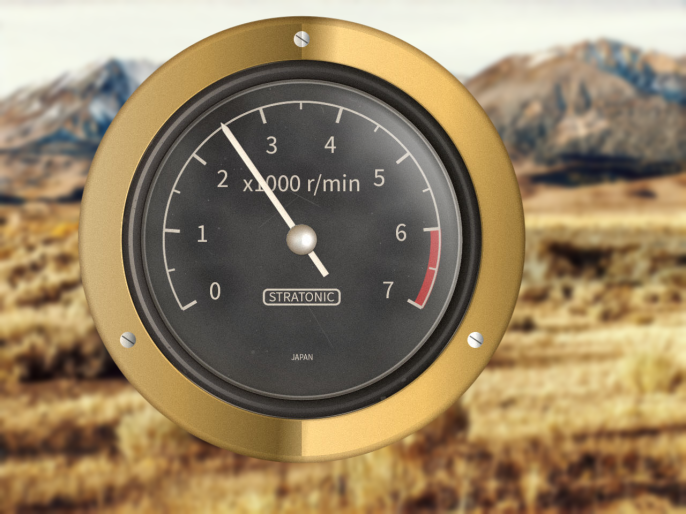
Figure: 2500rpm
